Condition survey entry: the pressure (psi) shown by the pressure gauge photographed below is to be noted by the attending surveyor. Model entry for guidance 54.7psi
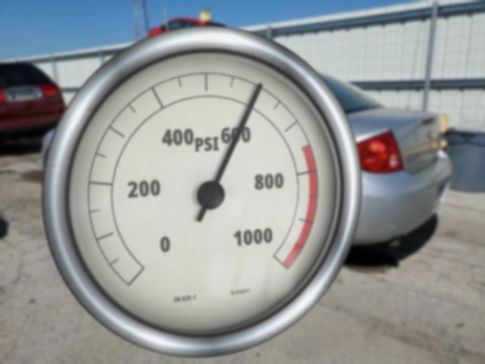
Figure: 600psi
